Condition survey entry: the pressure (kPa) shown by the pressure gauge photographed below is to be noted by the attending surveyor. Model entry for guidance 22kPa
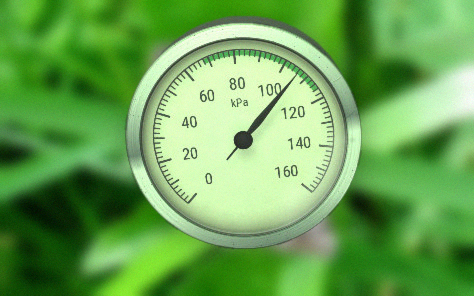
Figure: 106kPa
